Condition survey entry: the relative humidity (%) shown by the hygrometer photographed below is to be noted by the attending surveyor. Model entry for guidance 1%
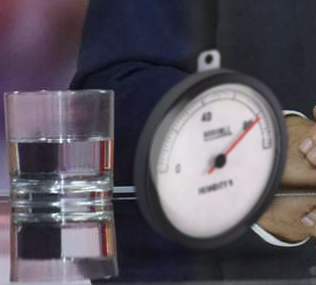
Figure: 80%
